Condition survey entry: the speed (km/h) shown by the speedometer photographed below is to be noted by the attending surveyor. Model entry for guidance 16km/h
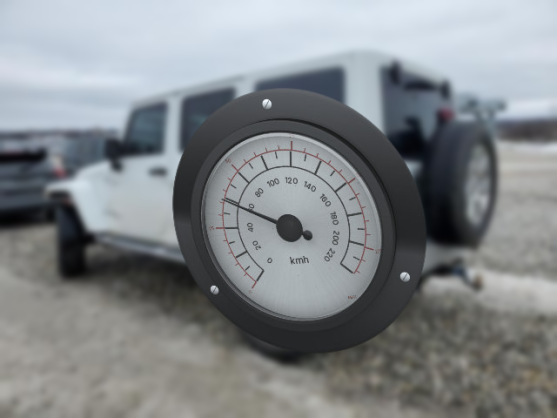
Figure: 60km/h
